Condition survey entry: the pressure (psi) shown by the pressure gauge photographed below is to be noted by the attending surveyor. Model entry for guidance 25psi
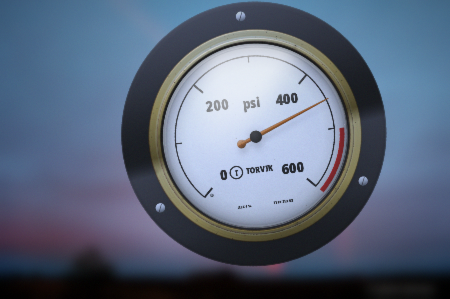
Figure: 450psi
